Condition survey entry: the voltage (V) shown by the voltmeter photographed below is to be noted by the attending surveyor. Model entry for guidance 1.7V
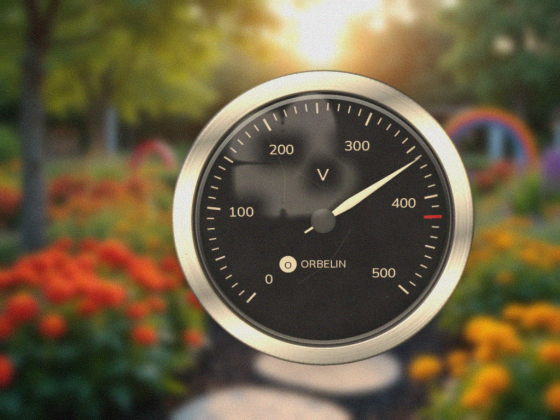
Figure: 360V
